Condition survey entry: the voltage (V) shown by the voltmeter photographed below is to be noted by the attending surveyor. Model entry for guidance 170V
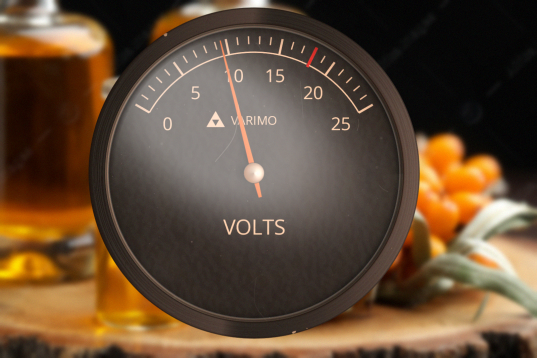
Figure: 9.5V
